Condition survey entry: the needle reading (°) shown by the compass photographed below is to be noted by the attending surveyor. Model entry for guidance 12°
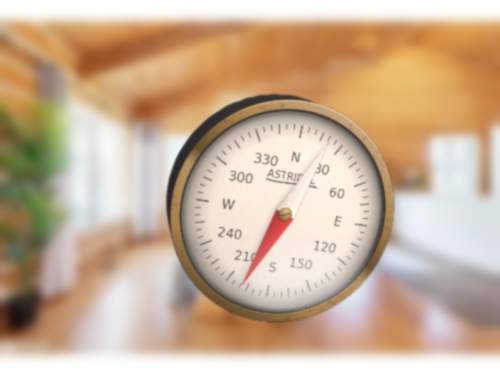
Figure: 200°
